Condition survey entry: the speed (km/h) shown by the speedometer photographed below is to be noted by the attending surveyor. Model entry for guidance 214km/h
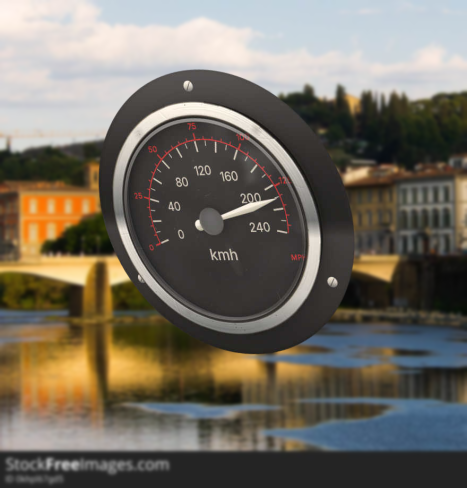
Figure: 210km/h
